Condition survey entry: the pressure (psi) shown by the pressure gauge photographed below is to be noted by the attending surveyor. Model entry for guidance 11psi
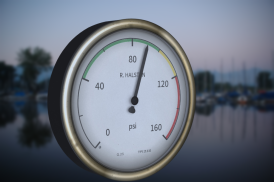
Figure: 90psi
